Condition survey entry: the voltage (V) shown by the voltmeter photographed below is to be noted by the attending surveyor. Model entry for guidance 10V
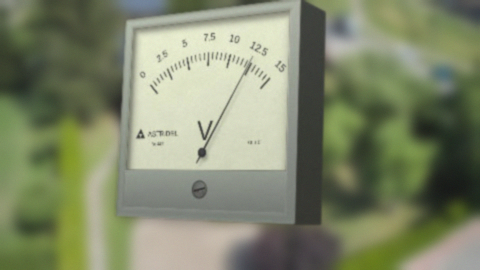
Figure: 12.5V
